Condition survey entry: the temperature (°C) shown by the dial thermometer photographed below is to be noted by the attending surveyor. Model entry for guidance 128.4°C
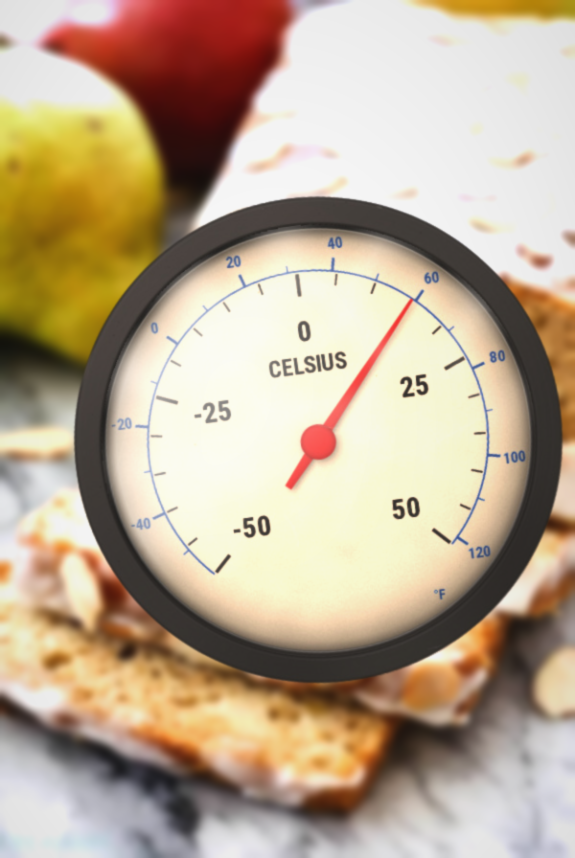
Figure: 15°C
